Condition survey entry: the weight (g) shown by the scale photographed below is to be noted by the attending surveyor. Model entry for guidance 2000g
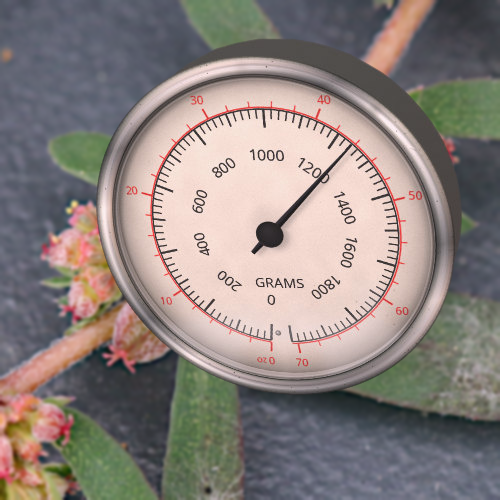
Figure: 1240g
